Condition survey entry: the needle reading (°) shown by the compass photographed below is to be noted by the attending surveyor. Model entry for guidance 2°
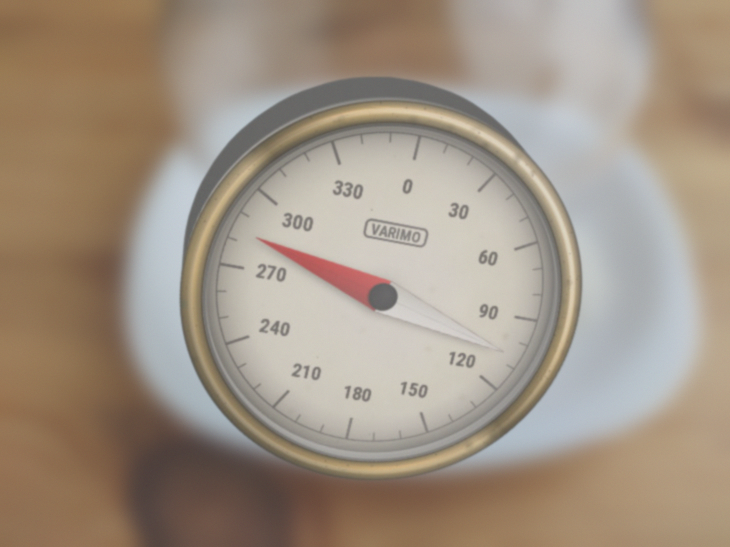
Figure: 285°
